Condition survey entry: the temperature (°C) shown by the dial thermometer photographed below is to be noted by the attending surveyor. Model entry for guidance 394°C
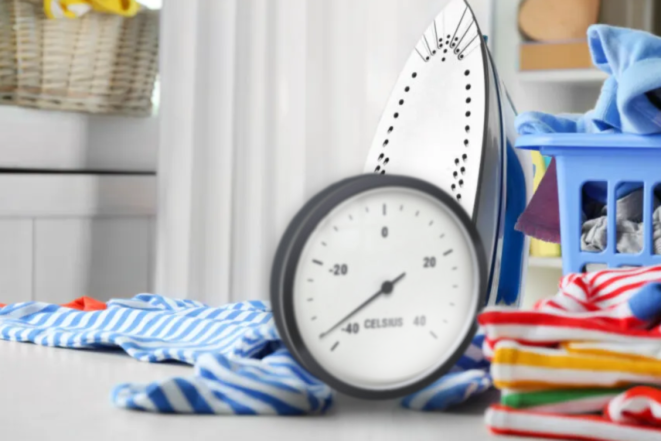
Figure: -36°C
